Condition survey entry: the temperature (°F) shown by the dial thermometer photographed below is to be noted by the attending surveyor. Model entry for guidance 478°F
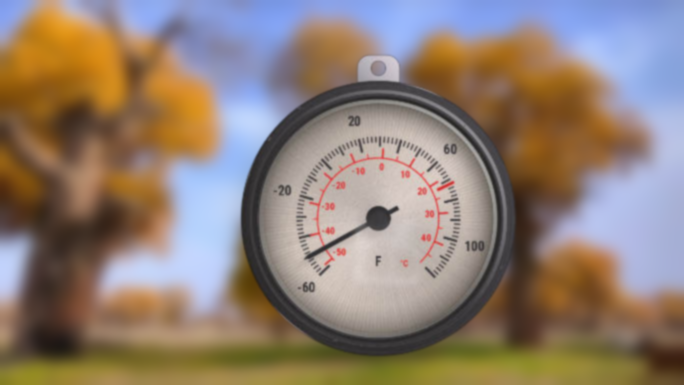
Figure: -50°F
